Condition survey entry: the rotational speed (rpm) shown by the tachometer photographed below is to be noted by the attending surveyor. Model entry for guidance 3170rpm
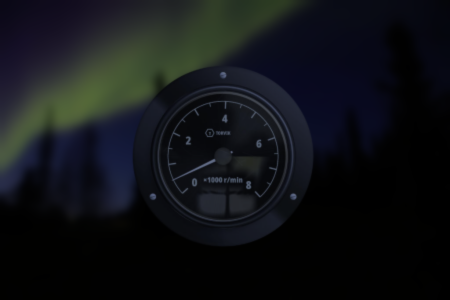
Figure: 500rpm
